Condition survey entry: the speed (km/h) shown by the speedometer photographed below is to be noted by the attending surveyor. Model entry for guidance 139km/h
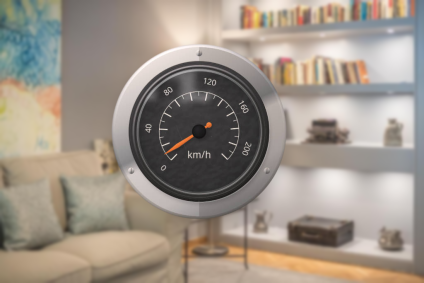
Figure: 10km/h
